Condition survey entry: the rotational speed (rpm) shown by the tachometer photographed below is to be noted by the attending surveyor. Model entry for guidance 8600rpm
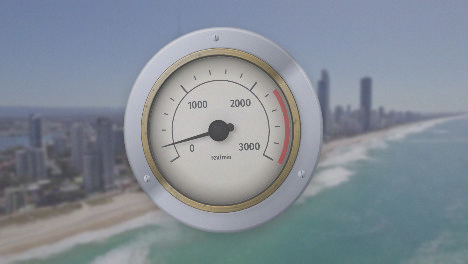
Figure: 200rpm
